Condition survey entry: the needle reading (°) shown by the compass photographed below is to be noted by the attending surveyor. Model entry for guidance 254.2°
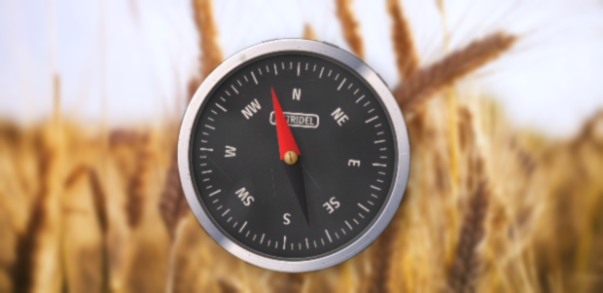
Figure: 340°
